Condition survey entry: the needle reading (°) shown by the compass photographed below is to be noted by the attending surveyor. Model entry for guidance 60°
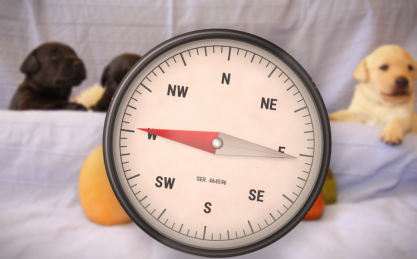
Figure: 272.5°
